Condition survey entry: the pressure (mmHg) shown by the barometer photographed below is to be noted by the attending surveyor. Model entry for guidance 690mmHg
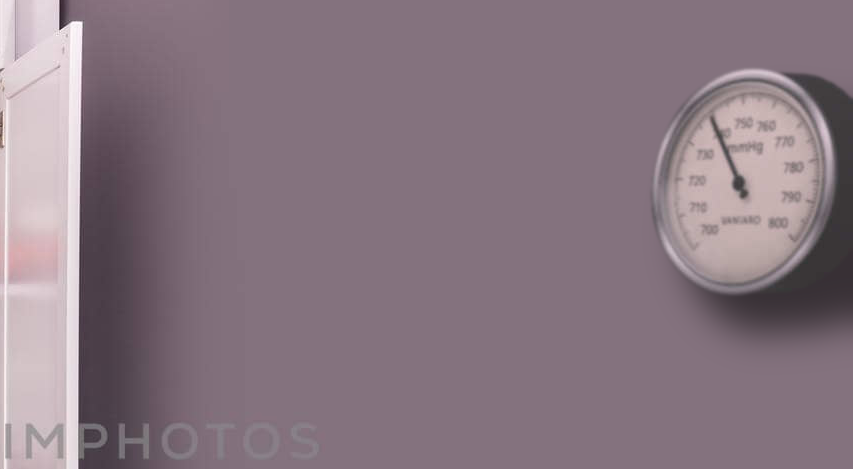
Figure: 740mmHg
